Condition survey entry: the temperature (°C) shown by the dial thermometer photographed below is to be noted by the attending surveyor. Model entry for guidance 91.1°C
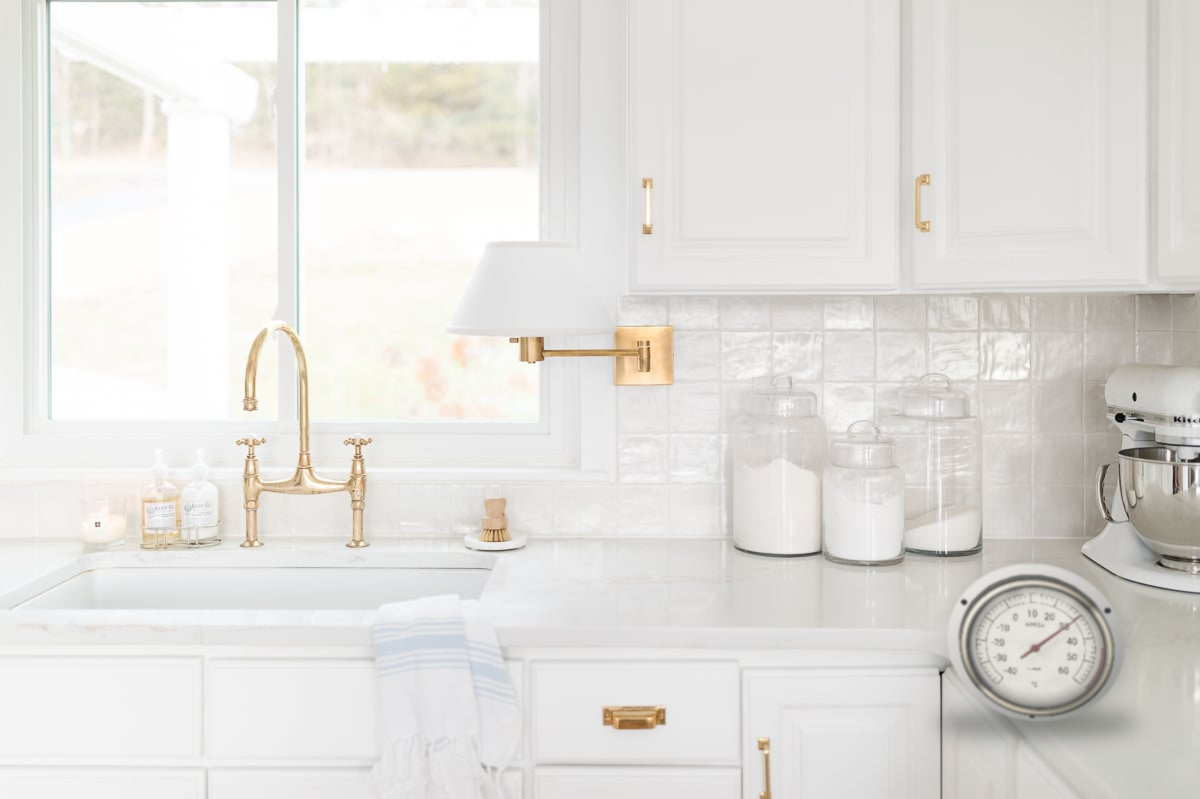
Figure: 30°C
